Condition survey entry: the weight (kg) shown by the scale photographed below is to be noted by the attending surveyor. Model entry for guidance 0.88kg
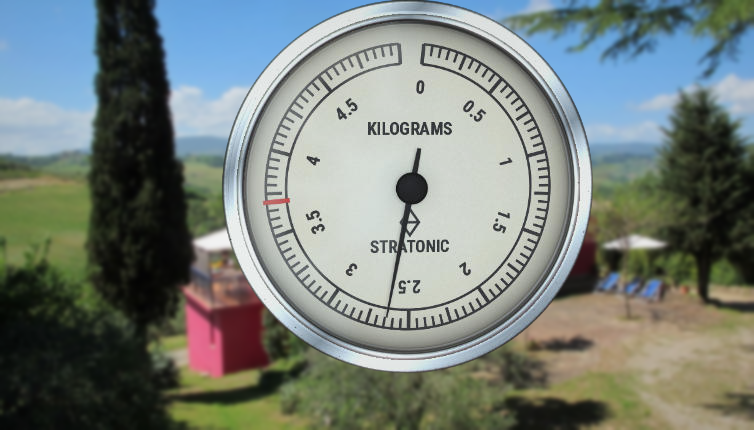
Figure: 2.65kg
